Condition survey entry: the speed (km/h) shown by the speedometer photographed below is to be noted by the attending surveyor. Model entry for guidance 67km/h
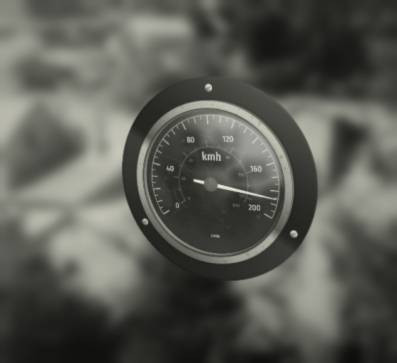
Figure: 185km/h
